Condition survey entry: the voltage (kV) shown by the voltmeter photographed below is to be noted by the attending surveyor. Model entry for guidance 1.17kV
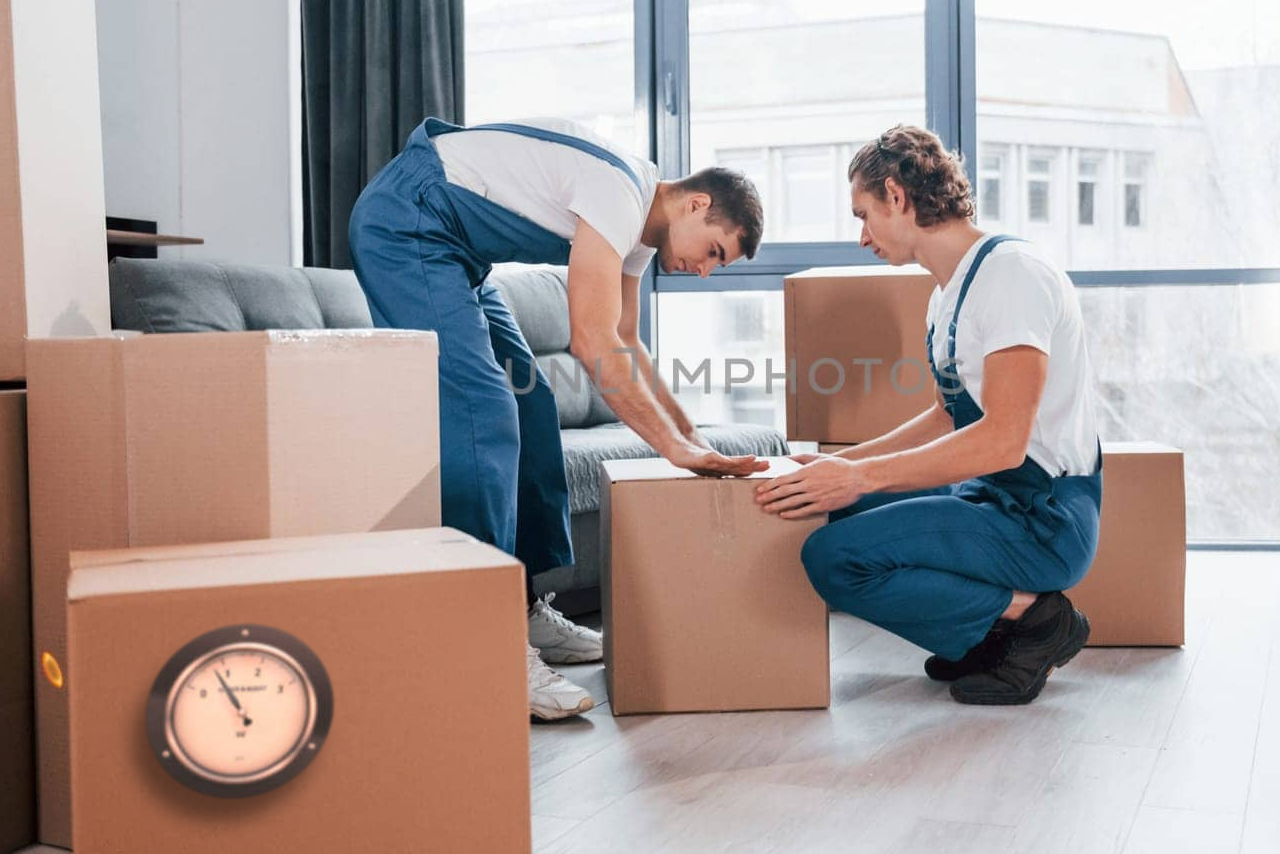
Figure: 0.75kV
